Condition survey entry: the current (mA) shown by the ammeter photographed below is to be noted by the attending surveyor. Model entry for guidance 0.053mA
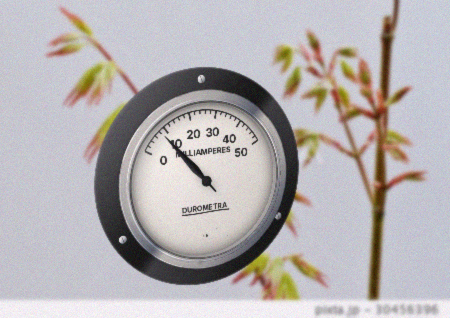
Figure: 8mA
